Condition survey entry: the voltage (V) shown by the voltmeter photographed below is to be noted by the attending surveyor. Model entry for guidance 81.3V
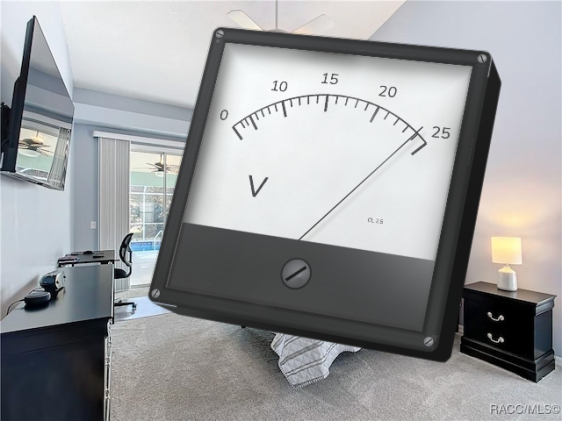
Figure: 24V
